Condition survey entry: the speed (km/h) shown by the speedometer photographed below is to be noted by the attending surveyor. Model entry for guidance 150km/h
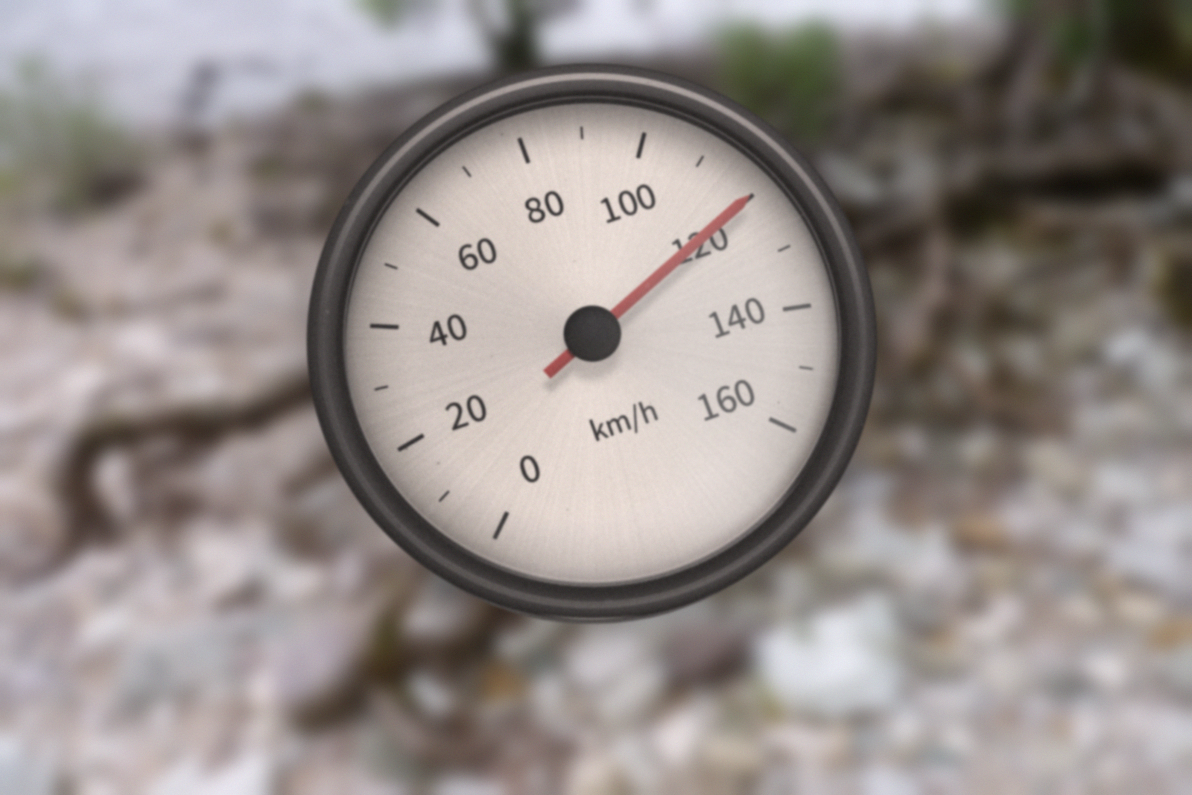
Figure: 120km/h
